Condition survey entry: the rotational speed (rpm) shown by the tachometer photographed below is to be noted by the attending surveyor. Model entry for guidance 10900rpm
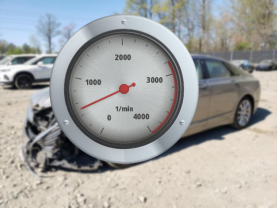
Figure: 500rpm
